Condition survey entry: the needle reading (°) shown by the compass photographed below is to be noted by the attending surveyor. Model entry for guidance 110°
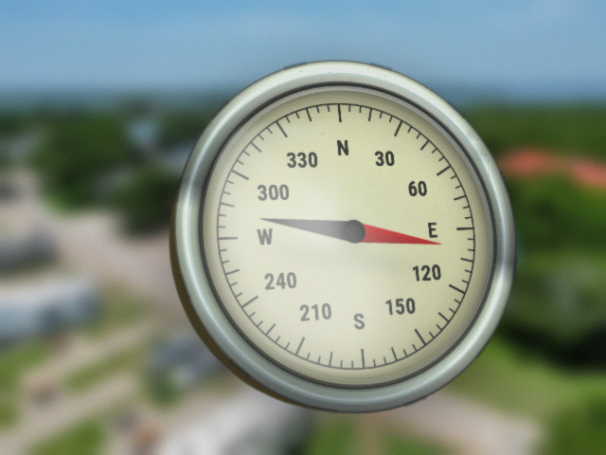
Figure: 100°
